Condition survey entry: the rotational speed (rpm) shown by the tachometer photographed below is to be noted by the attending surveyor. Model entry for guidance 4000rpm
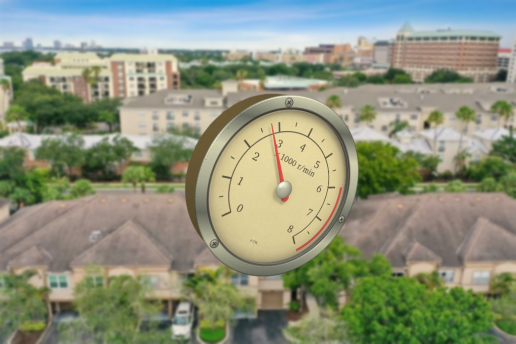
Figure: 2750rpm
